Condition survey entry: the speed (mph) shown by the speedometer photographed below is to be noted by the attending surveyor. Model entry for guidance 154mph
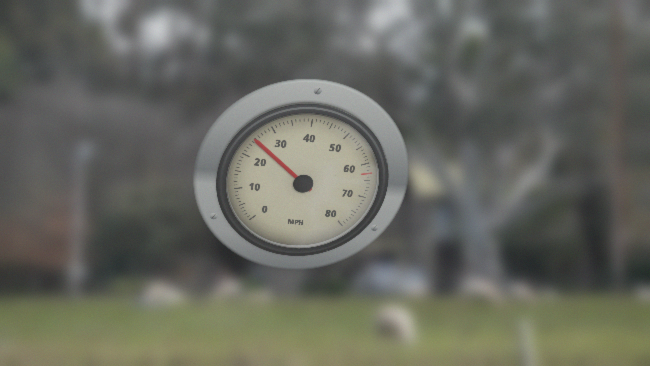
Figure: 25mph
